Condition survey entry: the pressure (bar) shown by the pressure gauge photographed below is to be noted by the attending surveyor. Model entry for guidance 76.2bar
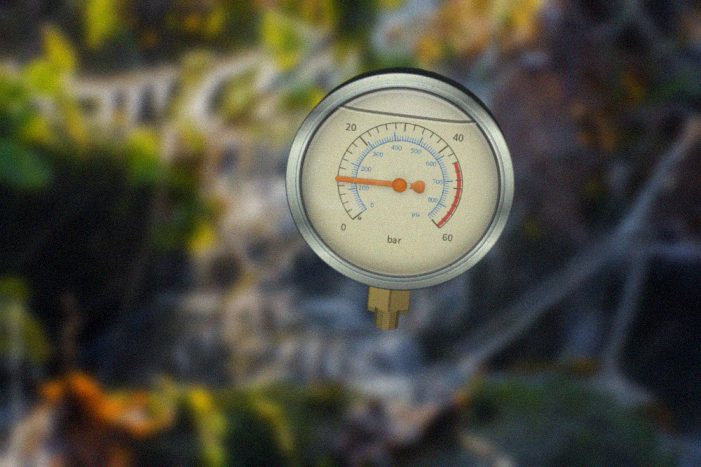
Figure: 10bar
